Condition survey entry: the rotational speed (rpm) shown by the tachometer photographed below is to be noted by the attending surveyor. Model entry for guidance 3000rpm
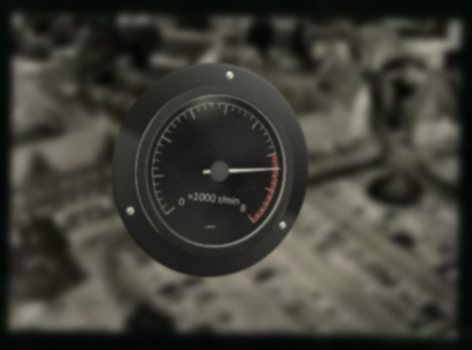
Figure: 6400rpm
